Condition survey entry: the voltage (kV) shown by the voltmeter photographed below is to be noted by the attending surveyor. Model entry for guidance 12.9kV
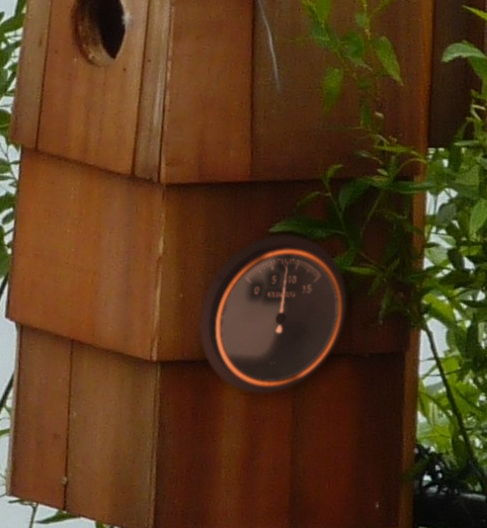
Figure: 7.5kV
